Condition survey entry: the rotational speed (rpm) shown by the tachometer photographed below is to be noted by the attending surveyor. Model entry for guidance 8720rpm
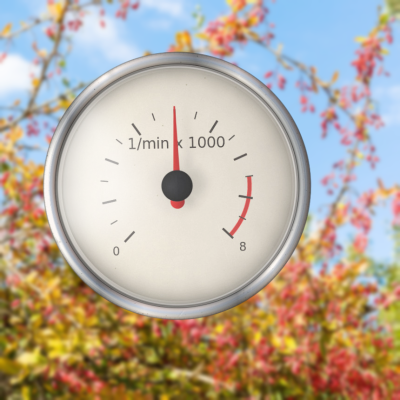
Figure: 4000rpm
